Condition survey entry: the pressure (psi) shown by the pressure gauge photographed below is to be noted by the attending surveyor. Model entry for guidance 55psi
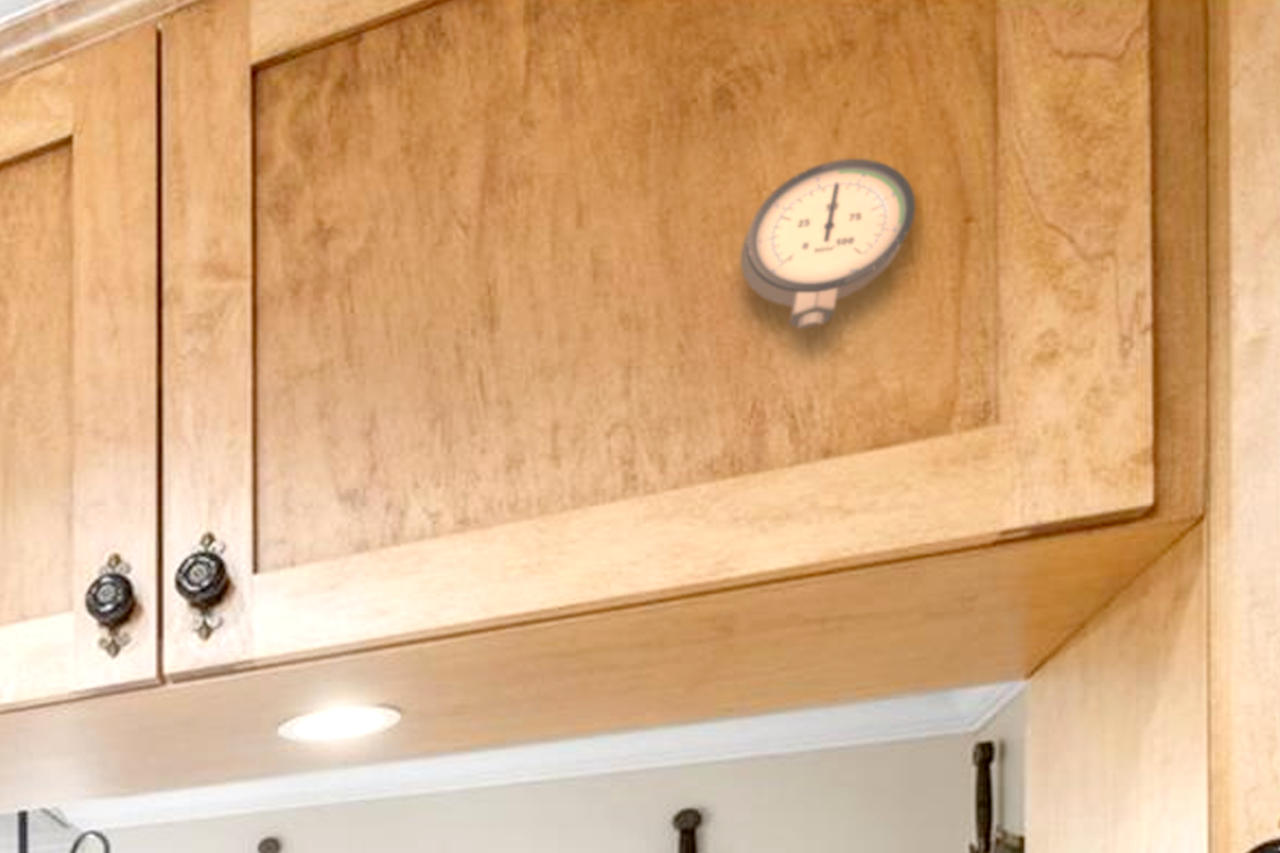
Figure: 50psi
